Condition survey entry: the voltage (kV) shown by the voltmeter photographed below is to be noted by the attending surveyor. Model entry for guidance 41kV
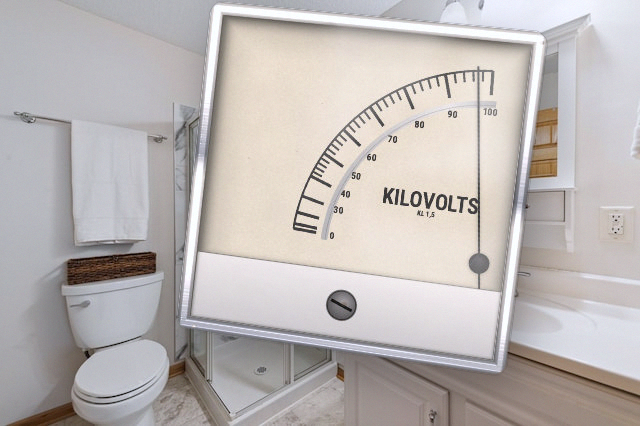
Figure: 97kV
